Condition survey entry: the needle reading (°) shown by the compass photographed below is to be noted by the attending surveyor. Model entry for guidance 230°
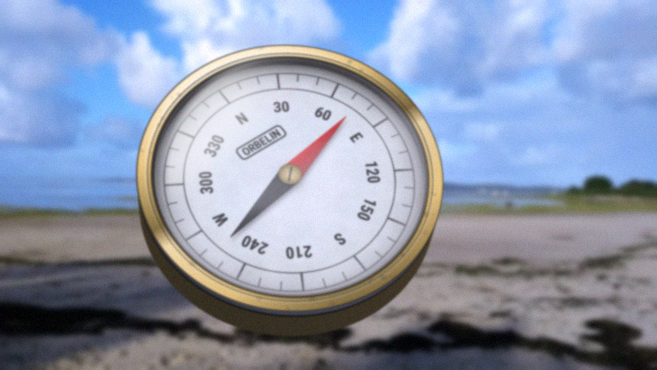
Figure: 75°
